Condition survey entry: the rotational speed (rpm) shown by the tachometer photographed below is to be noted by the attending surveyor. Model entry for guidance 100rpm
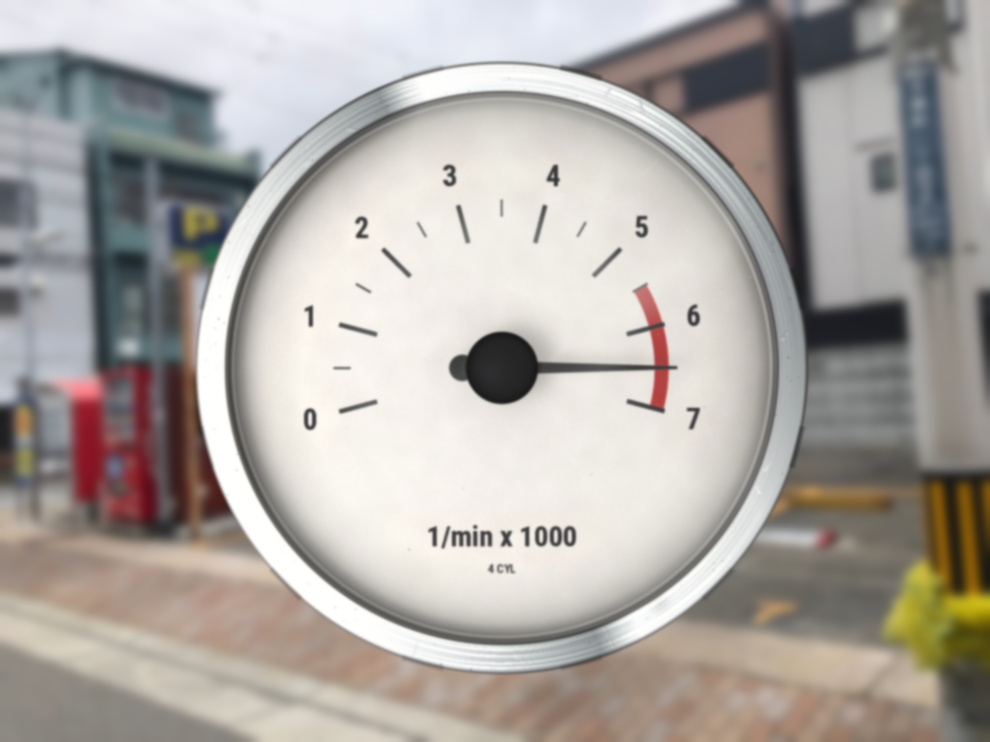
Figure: 6500rpm
